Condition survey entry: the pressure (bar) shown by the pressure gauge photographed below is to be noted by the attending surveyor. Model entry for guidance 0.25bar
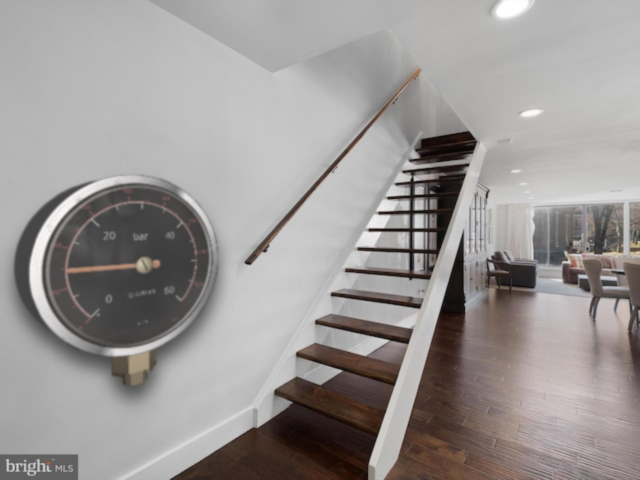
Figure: 10bar
